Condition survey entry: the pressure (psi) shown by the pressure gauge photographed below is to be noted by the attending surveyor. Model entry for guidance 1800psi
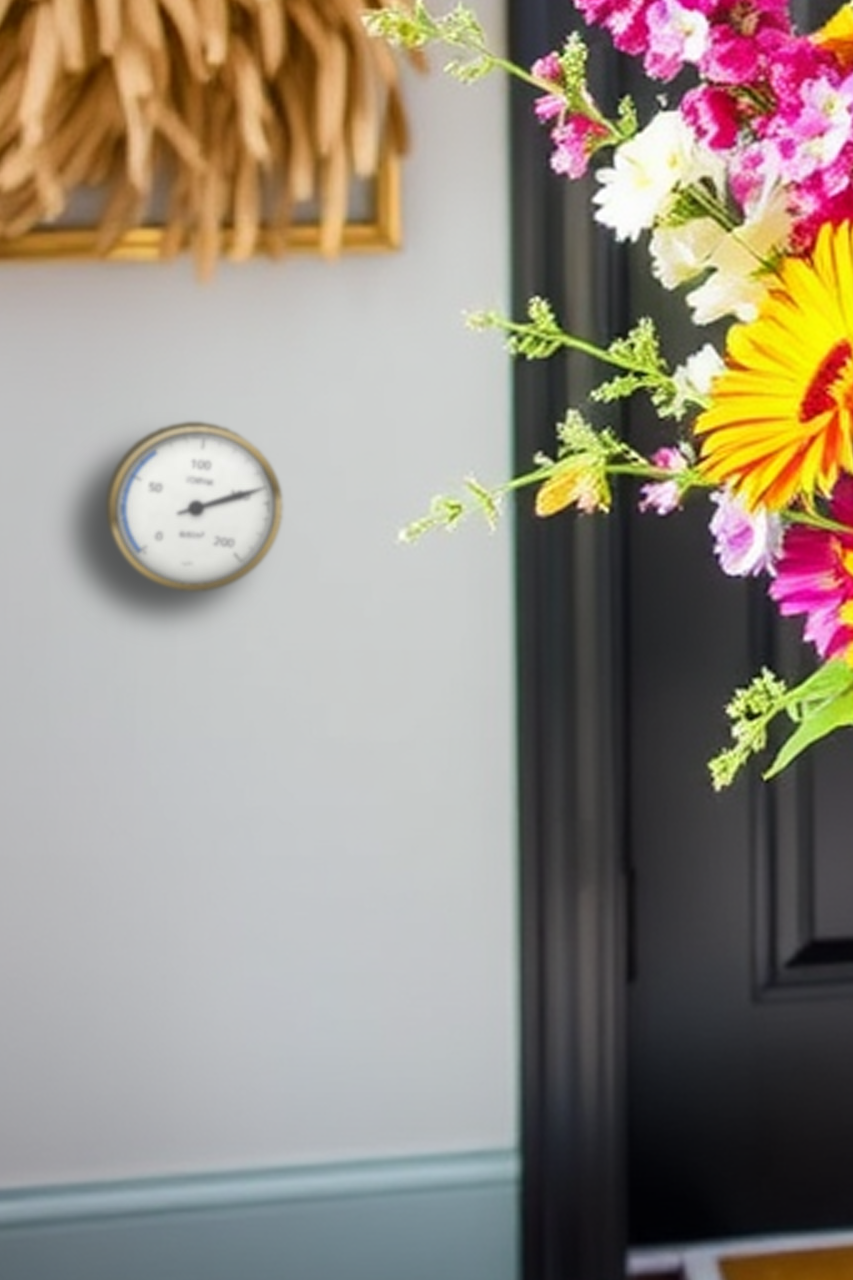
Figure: 150psi
